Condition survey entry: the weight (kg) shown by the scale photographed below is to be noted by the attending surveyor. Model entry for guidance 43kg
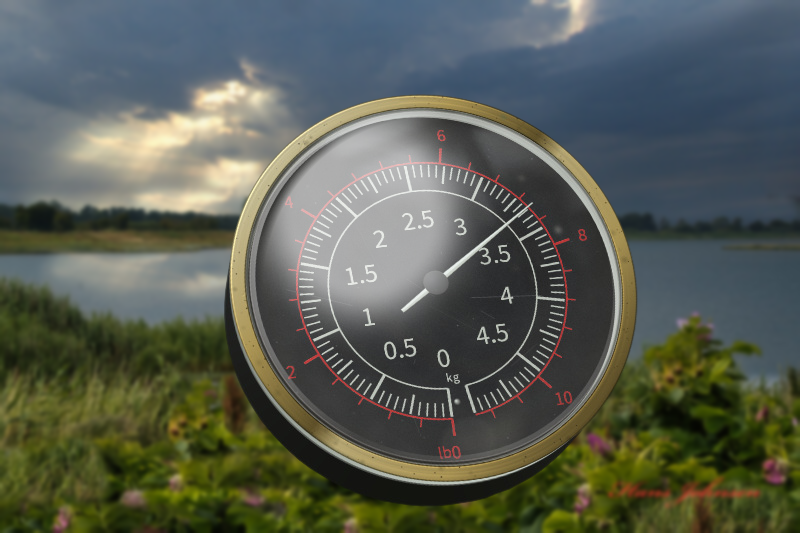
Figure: 3.35kg
